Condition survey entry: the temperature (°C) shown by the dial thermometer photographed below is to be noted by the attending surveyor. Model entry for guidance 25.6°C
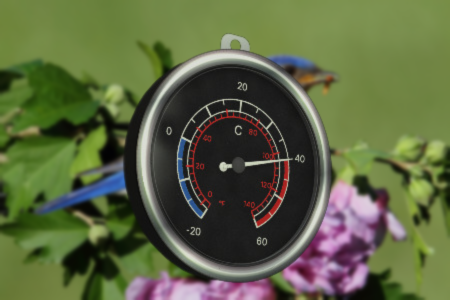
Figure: 40°C
